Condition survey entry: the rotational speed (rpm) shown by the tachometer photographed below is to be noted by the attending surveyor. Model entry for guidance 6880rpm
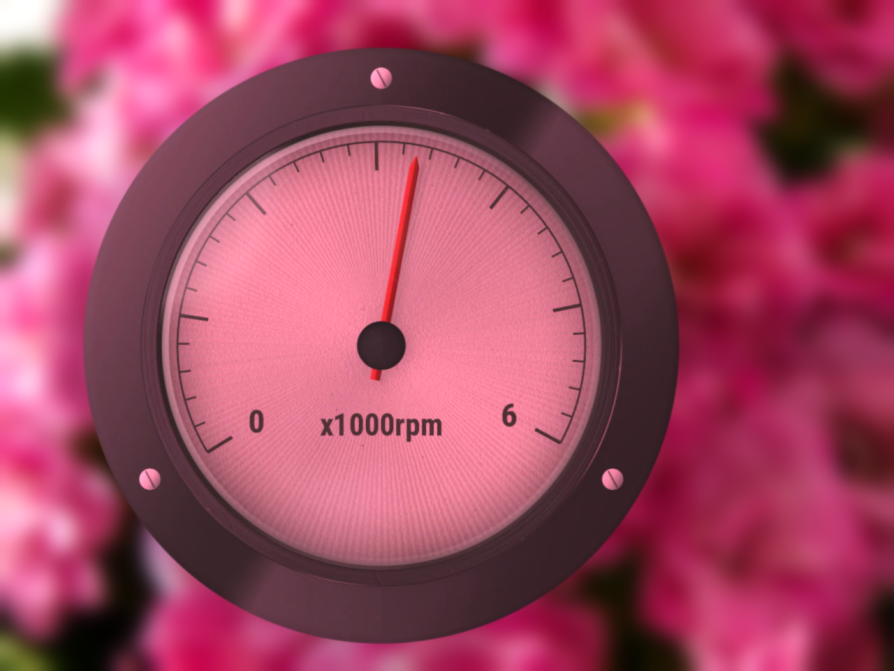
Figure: 3300rpm
